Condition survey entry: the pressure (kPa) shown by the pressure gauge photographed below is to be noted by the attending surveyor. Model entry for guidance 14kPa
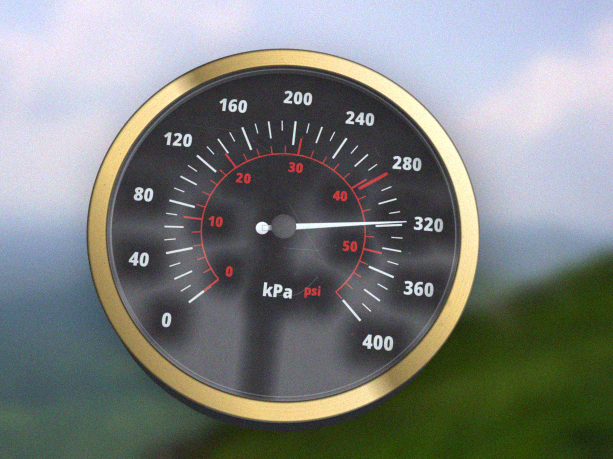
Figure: 320kPa
